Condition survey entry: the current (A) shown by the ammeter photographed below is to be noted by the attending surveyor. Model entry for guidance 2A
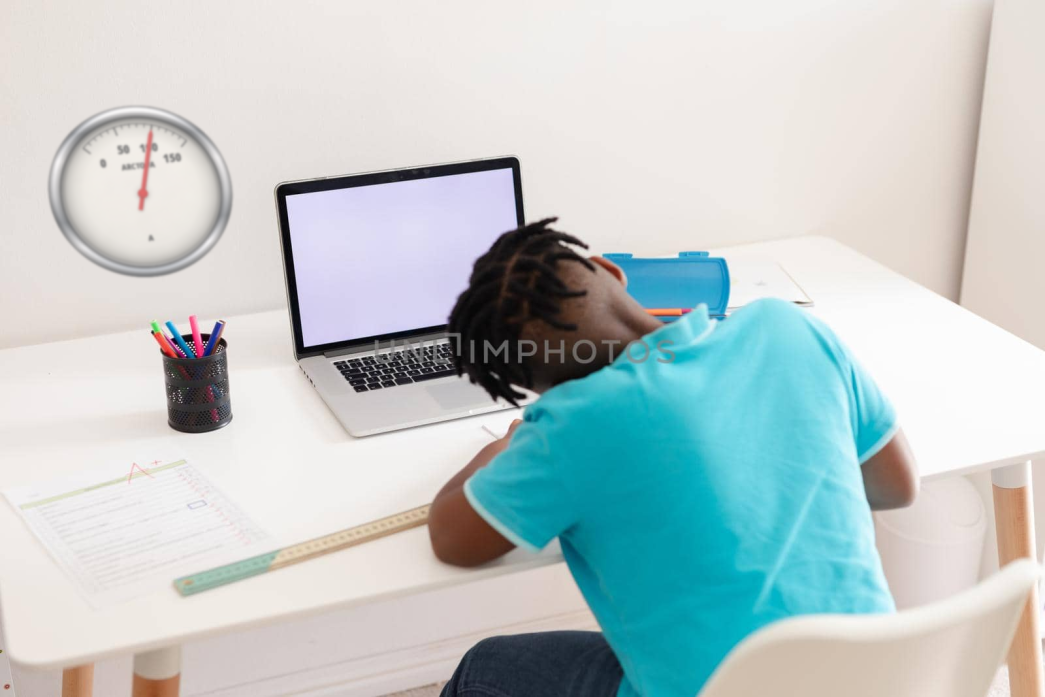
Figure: 100A
